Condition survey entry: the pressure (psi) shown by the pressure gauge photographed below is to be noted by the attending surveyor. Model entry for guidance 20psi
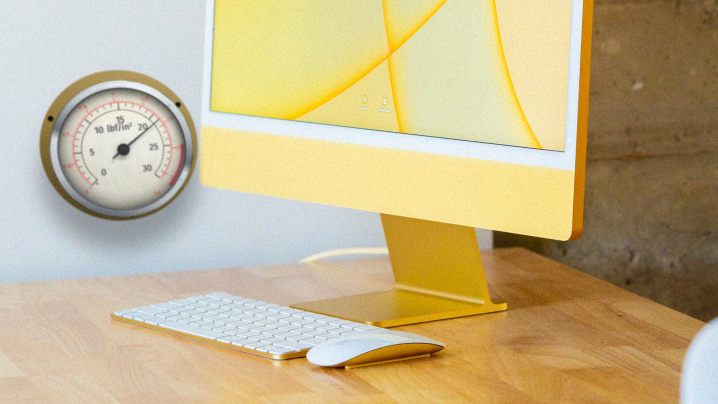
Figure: 21psi
